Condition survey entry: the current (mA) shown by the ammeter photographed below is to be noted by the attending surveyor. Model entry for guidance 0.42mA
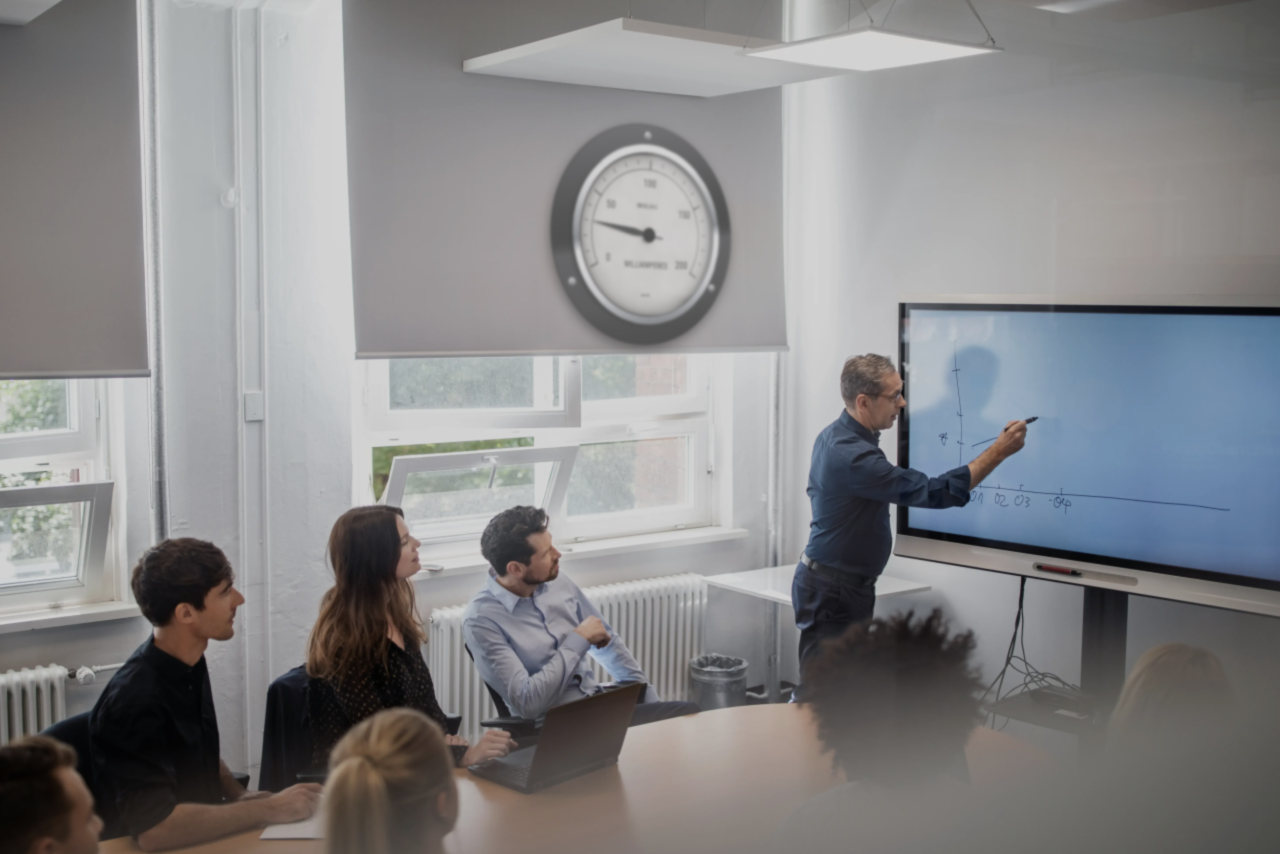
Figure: 30mA
